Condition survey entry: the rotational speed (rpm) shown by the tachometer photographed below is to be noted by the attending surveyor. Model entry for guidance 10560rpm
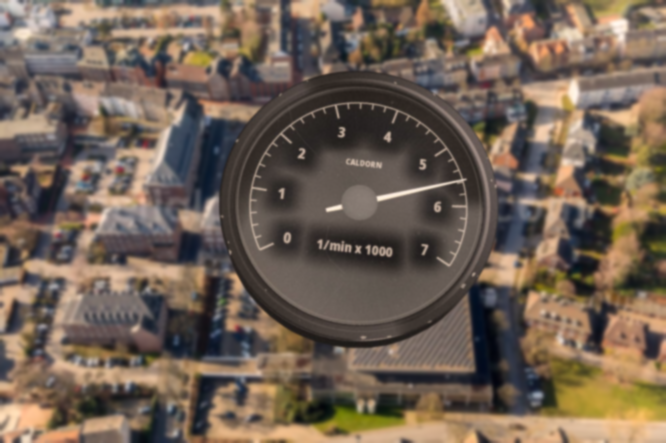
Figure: 5600rpm
